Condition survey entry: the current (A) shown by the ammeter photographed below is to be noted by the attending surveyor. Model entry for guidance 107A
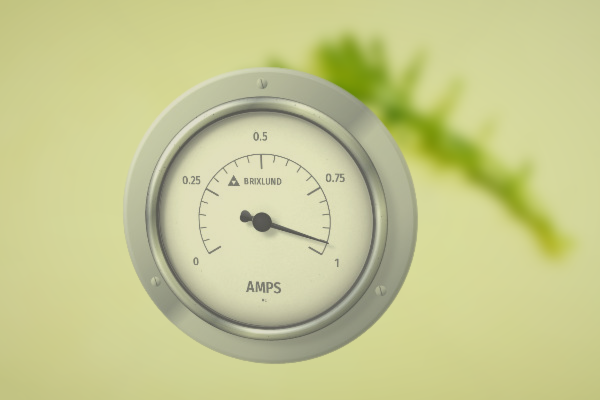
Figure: 0.95A
